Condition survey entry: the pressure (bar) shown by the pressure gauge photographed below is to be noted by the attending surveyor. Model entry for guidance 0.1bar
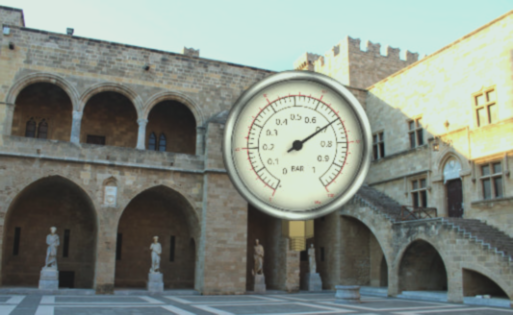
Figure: 0.7bar
